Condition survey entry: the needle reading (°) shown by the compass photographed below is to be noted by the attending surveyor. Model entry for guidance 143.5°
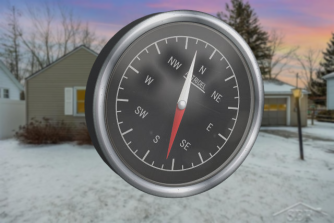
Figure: 160°
